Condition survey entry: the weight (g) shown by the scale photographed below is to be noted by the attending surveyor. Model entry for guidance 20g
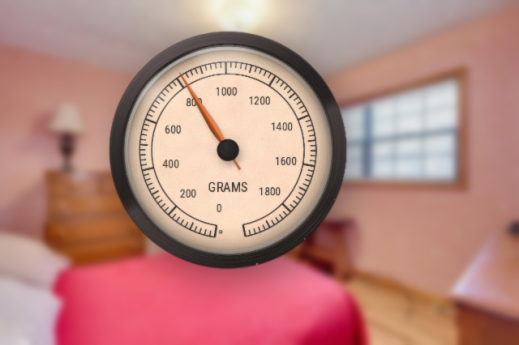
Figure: 820g
